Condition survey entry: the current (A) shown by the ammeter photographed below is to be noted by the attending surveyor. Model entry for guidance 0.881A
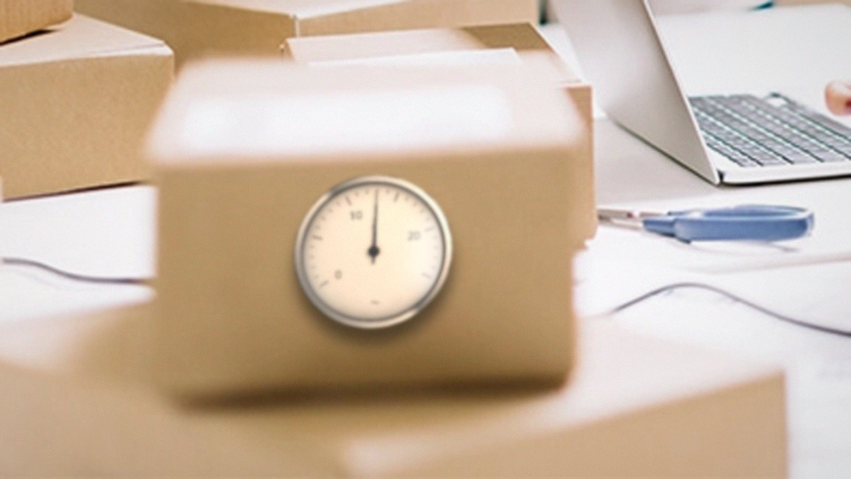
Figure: 13A
